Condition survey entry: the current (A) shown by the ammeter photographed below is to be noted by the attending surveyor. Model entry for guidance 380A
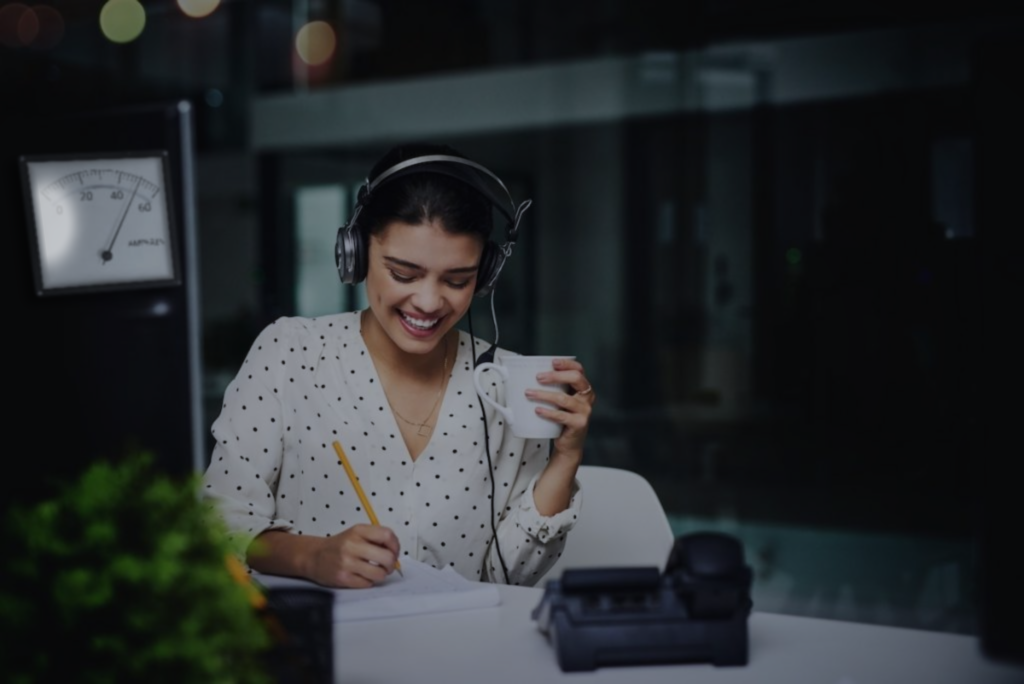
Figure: 50A
